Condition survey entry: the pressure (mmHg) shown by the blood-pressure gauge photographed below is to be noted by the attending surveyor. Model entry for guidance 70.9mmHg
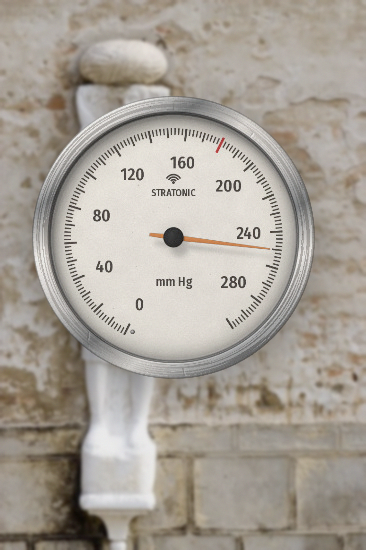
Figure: 250mmHg
